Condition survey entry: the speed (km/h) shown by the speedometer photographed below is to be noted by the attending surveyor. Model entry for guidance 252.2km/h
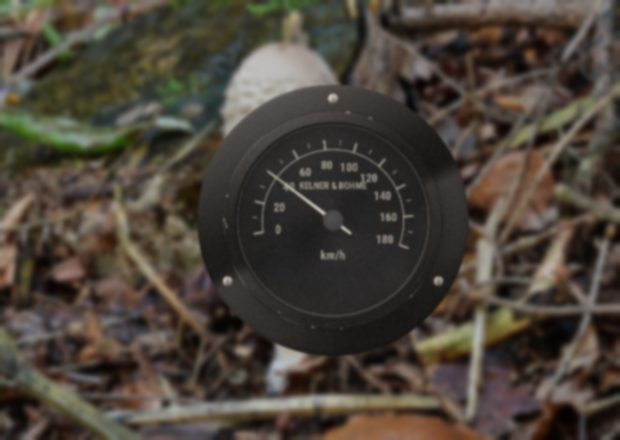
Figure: 40km/h
